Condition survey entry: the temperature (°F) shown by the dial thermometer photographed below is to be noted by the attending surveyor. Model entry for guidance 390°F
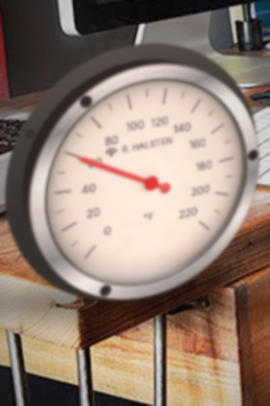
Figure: 60°F
